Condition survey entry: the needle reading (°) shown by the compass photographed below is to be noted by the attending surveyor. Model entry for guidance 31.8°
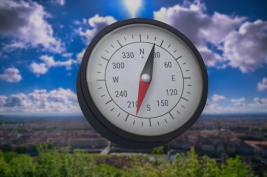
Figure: 200°
